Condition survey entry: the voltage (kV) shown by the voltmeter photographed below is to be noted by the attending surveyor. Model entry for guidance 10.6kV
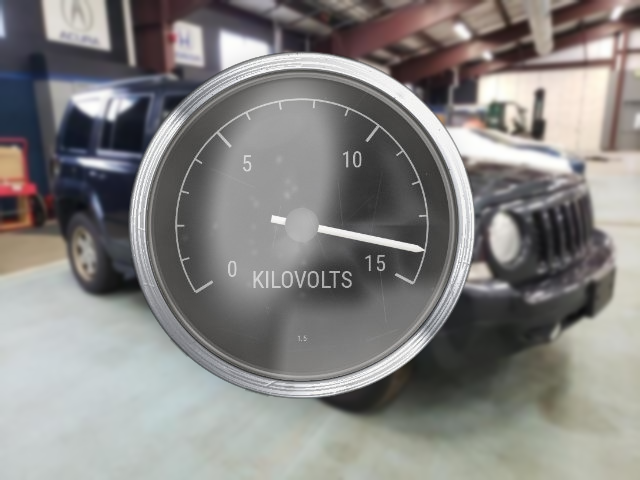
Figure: 14kV
